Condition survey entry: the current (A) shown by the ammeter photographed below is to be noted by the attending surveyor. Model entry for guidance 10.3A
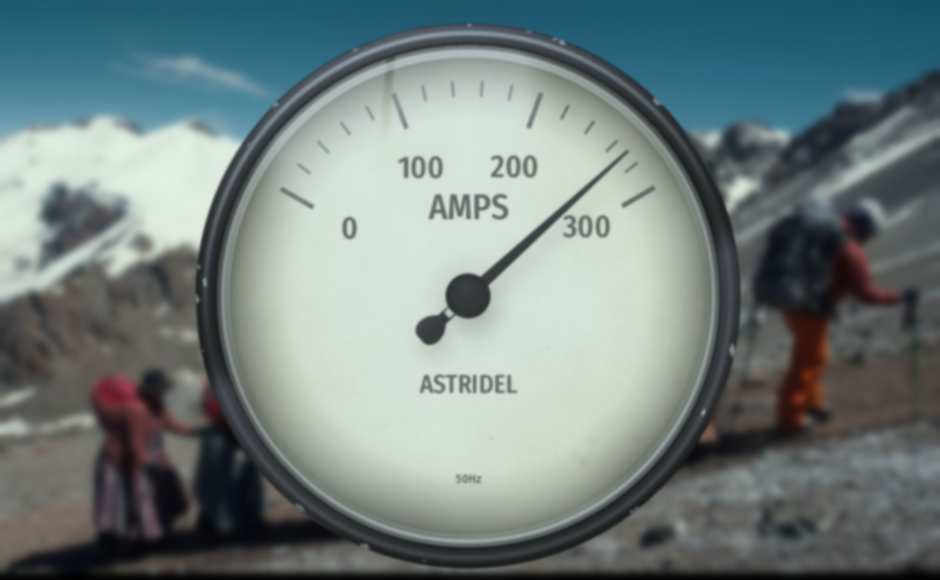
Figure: 270A
